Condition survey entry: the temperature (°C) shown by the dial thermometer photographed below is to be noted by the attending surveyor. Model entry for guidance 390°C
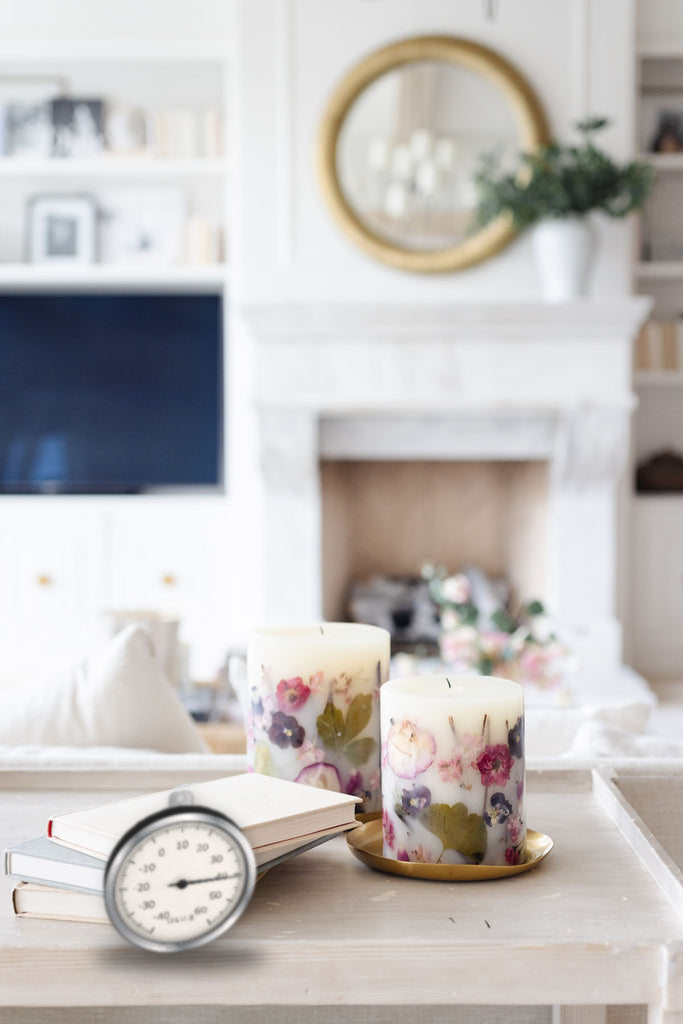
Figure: 40°C
